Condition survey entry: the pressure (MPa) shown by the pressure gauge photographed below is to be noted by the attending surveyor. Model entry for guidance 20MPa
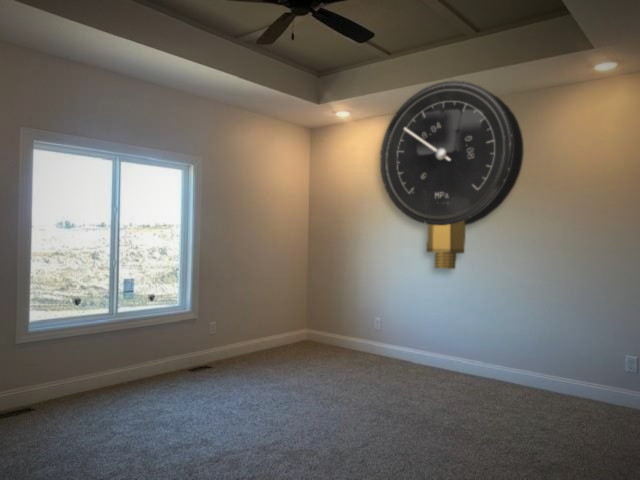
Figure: 0.03MPa
